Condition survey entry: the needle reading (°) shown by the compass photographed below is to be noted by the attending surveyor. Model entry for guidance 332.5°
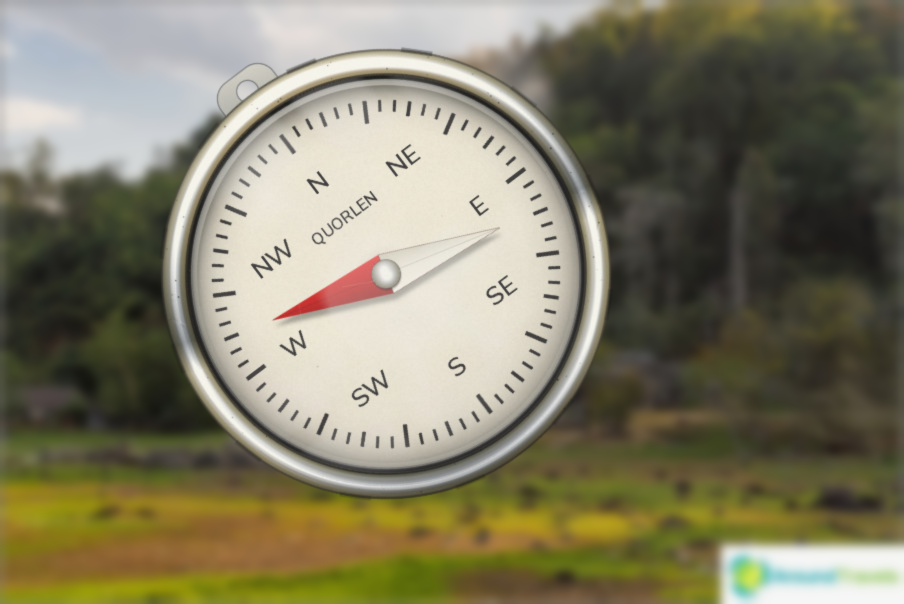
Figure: 285°
